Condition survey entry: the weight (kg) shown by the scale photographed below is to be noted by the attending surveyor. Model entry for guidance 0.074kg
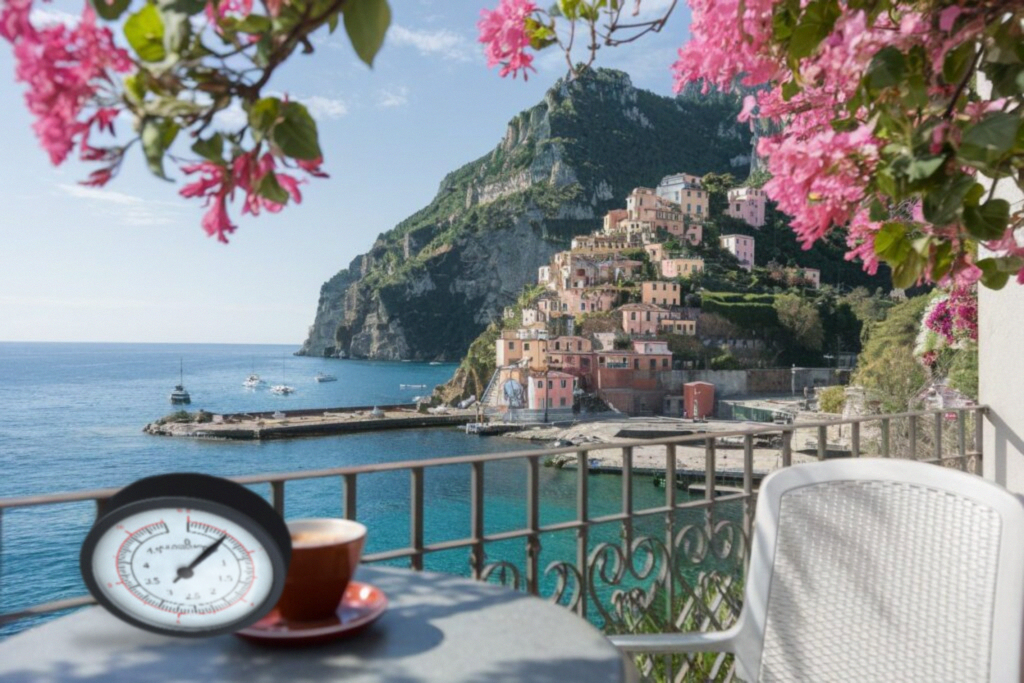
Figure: 0.5kg
